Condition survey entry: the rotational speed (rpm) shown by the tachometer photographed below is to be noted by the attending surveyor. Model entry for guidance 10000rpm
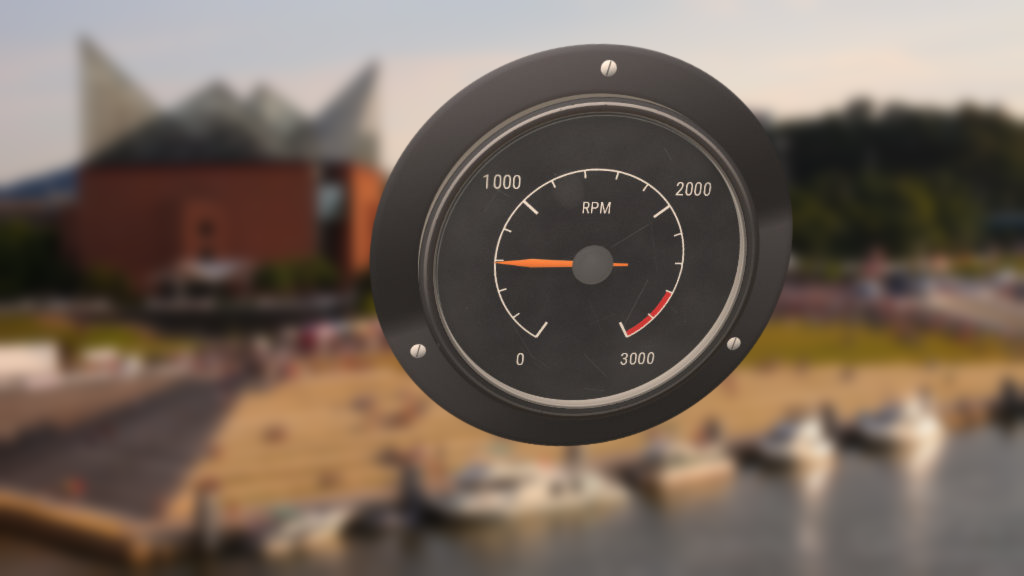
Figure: 600rpm
